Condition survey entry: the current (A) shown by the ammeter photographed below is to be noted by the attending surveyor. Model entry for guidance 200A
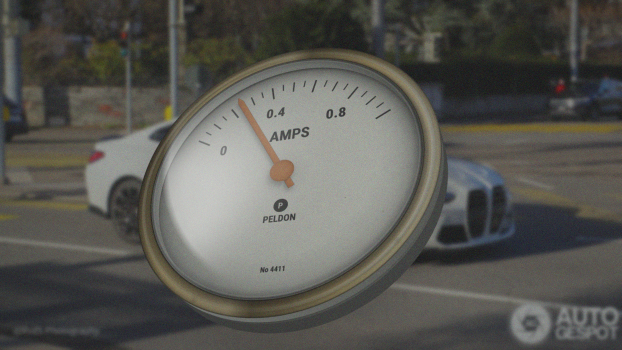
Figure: 0.25A
